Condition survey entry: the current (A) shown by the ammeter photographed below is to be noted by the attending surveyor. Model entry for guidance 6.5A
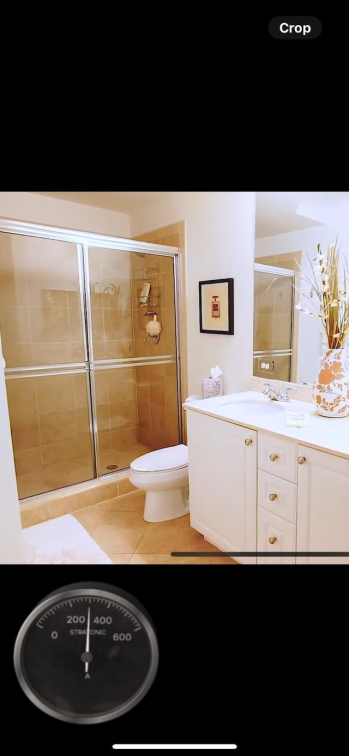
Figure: 300A
